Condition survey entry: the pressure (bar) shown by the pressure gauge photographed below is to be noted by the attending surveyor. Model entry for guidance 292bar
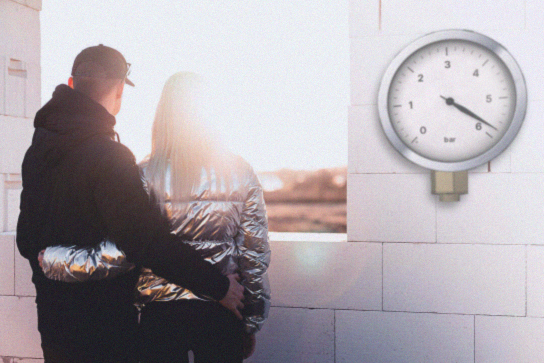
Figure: 5.8bar
